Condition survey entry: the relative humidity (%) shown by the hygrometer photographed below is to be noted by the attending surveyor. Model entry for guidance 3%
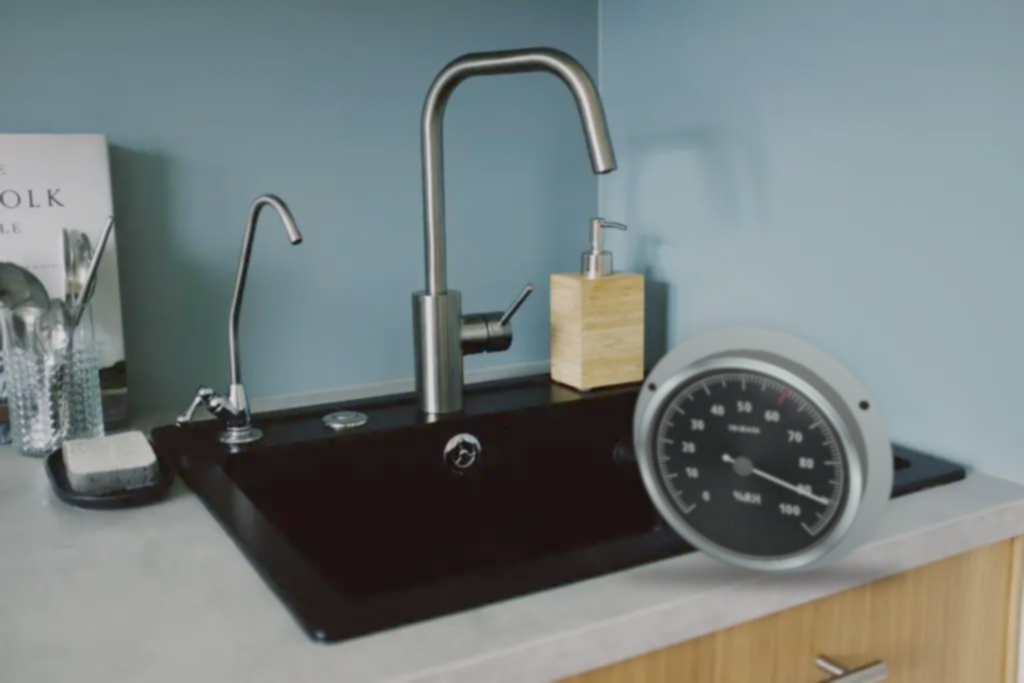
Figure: 90%
